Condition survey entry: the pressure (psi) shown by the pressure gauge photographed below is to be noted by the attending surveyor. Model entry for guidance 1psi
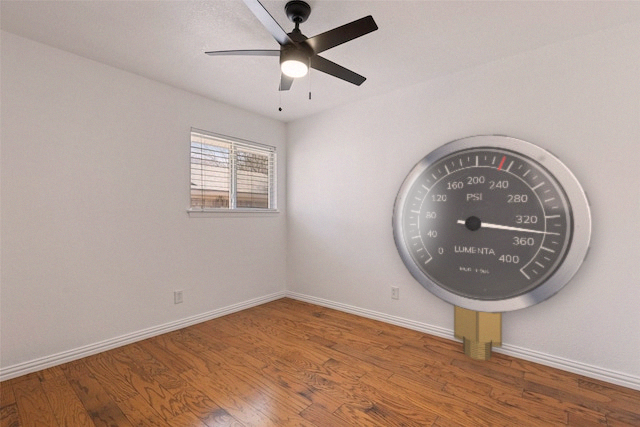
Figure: 340psi
